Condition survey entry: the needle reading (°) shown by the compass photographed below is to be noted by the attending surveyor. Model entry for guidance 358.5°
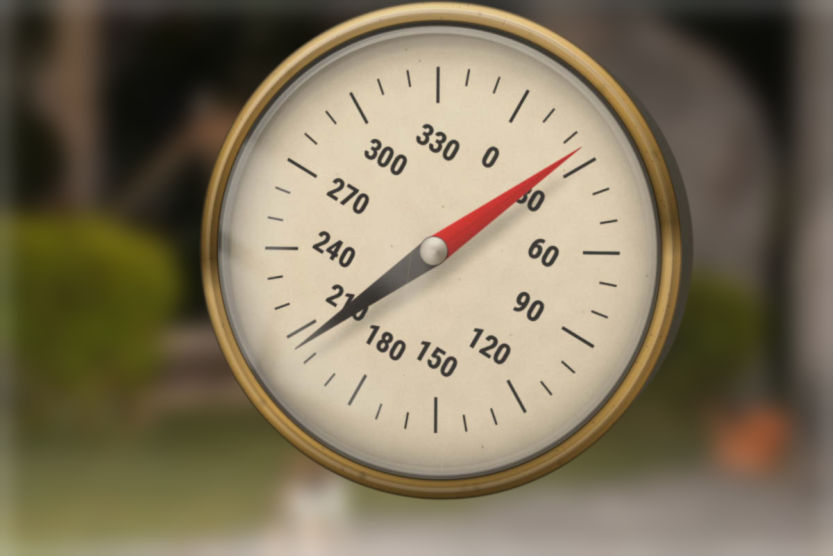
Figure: 25°
